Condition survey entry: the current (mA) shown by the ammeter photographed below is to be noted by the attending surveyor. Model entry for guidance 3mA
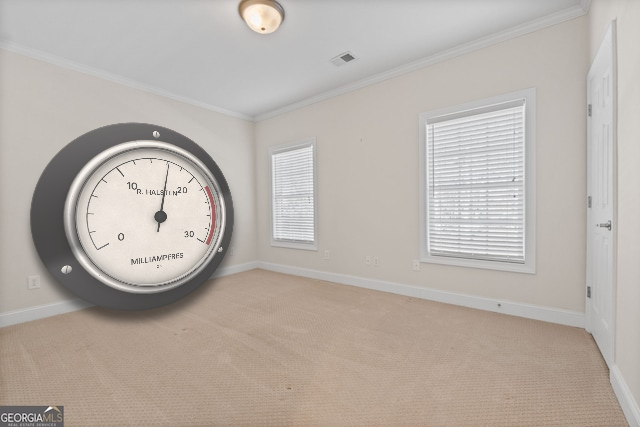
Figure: 16mA
